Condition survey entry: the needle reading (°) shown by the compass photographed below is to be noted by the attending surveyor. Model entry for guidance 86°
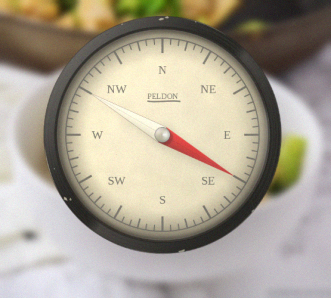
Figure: 120°
